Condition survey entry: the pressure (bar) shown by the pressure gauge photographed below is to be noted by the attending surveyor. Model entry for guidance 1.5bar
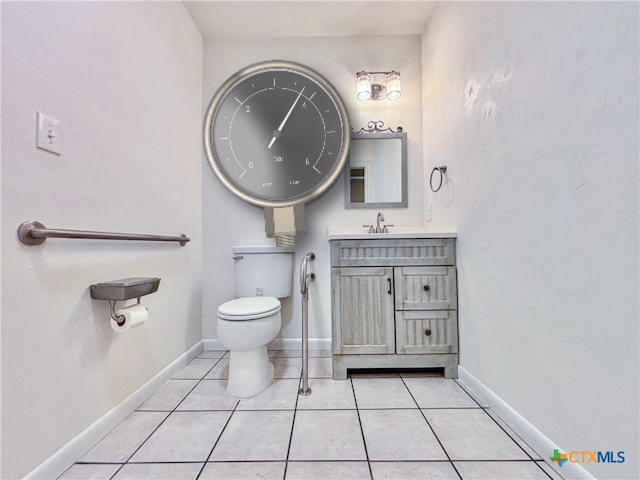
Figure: 3.75bar
